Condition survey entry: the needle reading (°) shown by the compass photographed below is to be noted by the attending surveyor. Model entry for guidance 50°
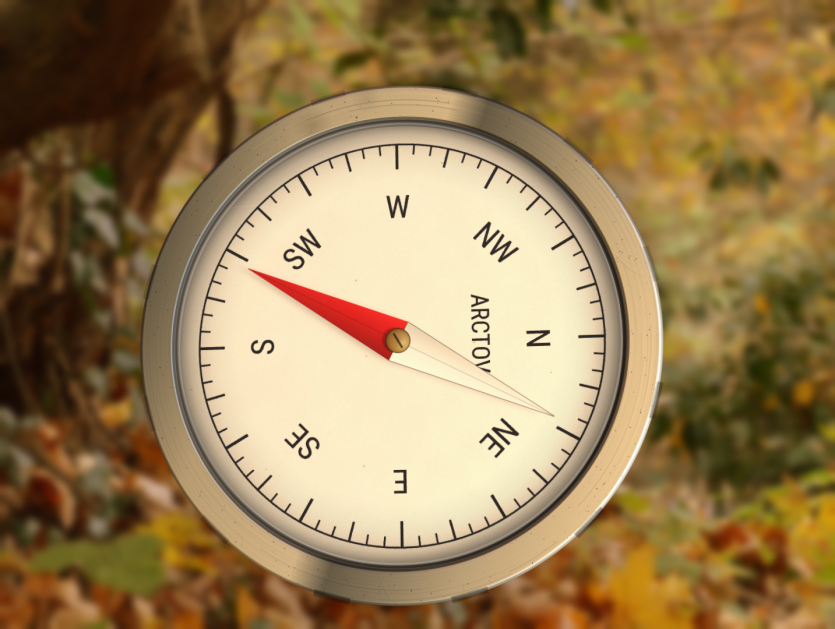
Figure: 207.5°
